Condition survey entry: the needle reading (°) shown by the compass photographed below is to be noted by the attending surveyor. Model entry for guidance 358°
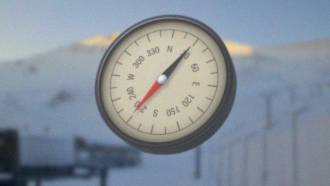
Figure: 210°
